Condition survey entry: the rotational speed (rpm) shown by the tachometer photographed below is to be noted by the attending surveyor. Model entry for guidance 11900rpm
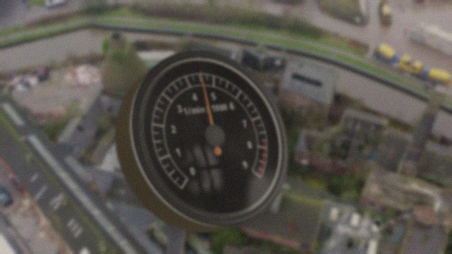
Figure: 4500rpm
